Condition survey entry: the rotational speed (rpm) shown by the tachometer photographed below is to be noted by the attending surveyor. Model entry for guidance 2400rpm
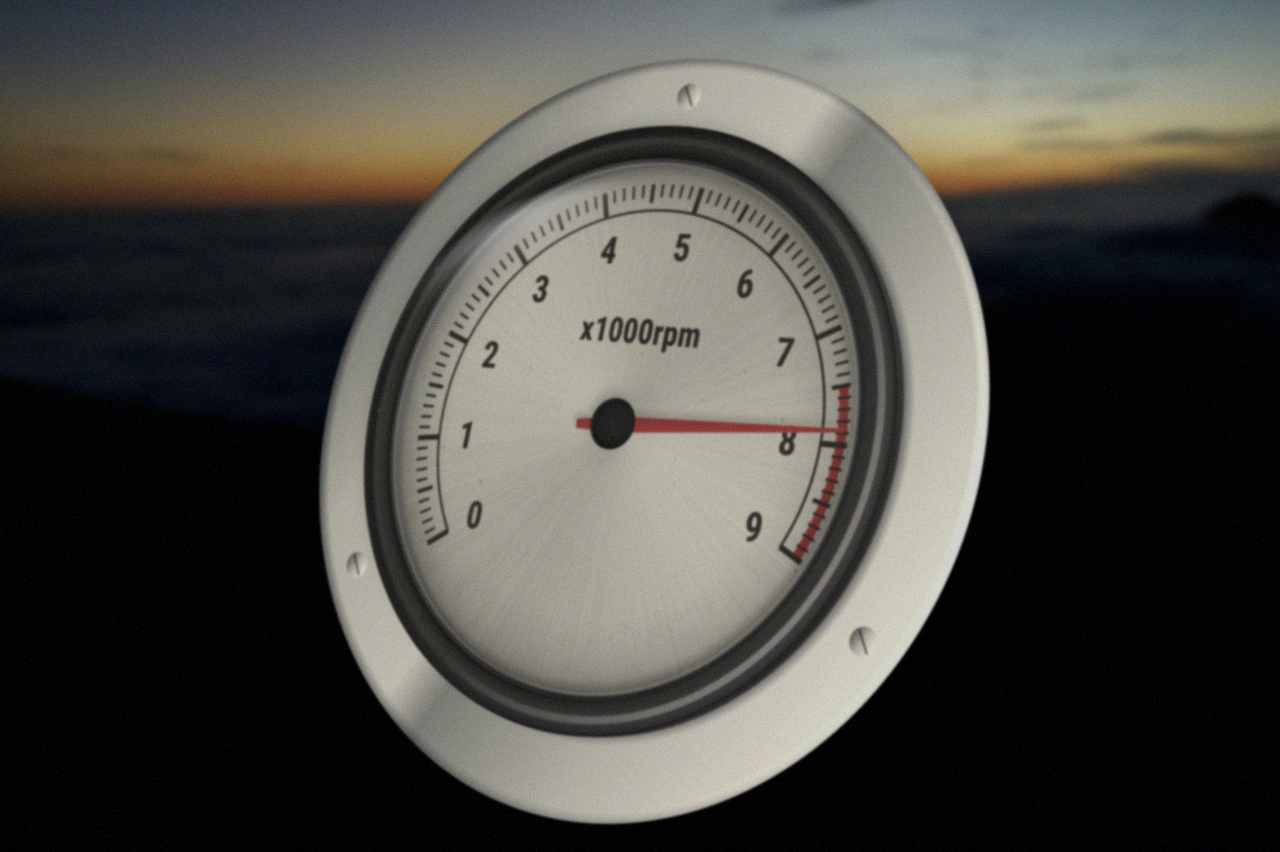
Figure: 7900rpm
